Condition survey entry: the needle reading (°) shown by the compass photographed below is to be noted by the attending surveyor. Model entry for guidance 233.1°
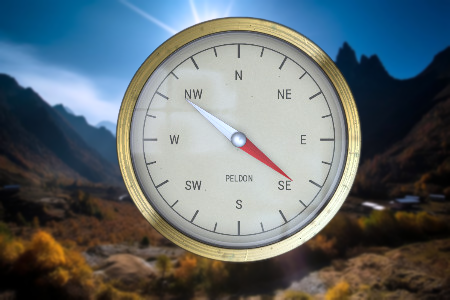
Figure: 127.5°
